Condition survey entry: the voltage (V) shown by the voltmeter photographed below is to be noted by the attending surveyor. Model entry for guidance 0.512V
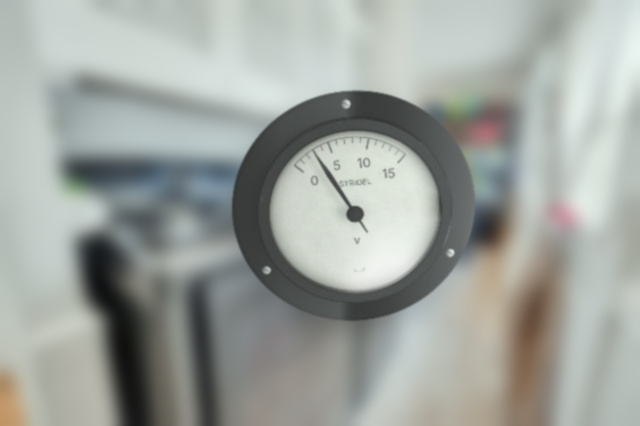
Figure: 3V
